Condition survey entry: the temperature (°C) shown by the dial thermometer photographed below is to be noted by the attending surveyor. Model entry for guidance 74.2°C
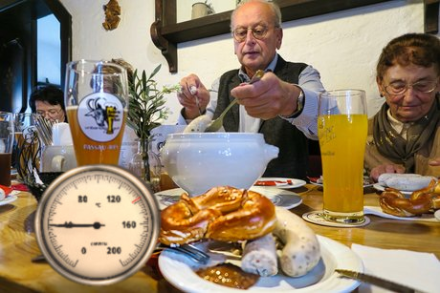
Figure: 40°C
